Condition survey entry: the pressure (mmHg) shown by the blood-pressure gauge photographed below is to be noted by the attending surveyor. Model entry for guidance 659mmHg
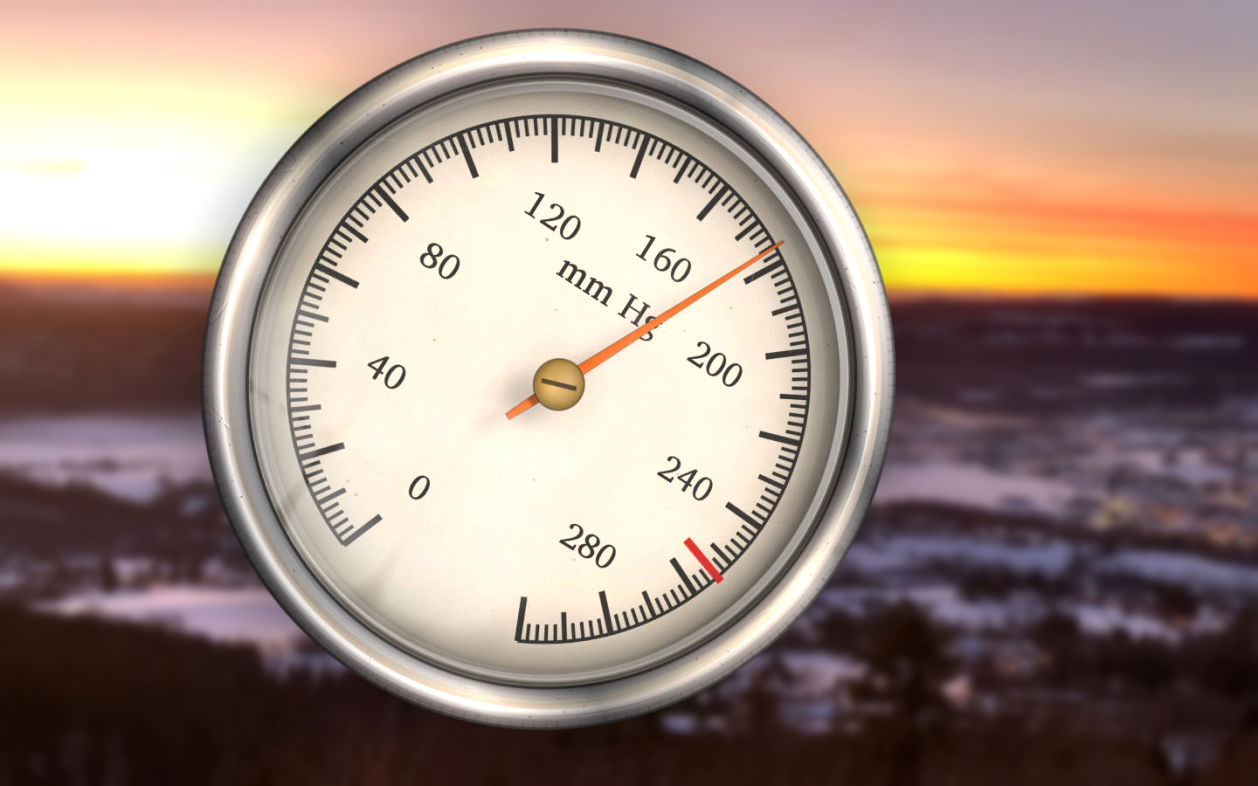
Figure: 176mmHg
